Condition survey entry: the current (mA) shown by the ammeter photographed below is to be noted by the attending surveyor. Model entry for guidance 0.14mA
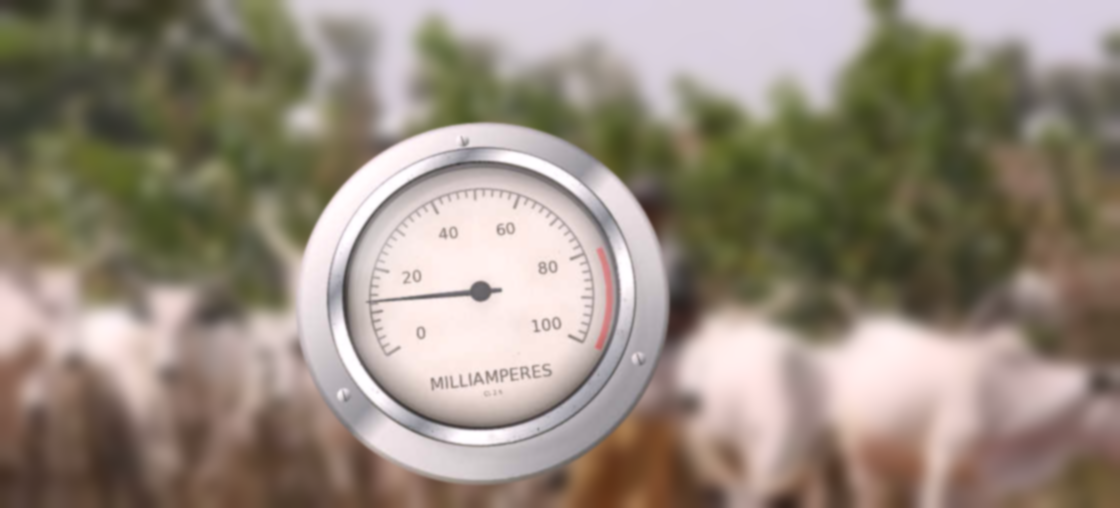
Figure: 12mA
